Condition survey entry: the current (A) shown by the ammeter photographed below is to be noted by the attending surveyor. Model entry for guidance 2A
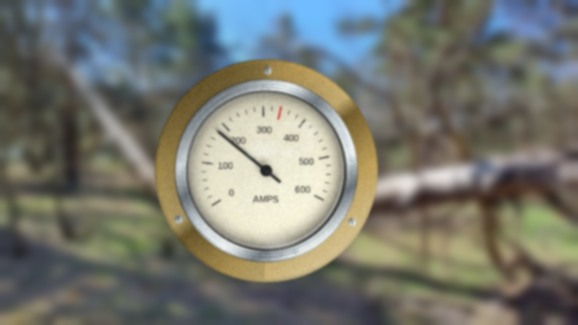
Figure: 180A
